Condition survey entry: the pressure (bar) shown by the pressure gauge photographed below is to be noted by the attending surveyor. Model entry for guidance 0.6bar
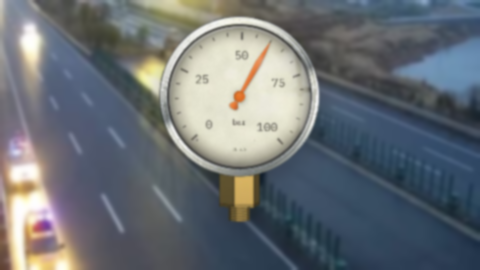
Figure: 60bar
